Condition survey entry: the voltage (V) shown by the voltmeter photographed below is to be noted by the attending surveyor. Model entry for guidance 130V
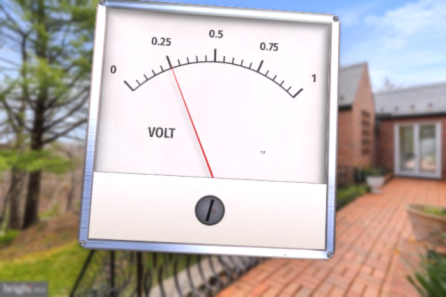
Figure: 0.25V
